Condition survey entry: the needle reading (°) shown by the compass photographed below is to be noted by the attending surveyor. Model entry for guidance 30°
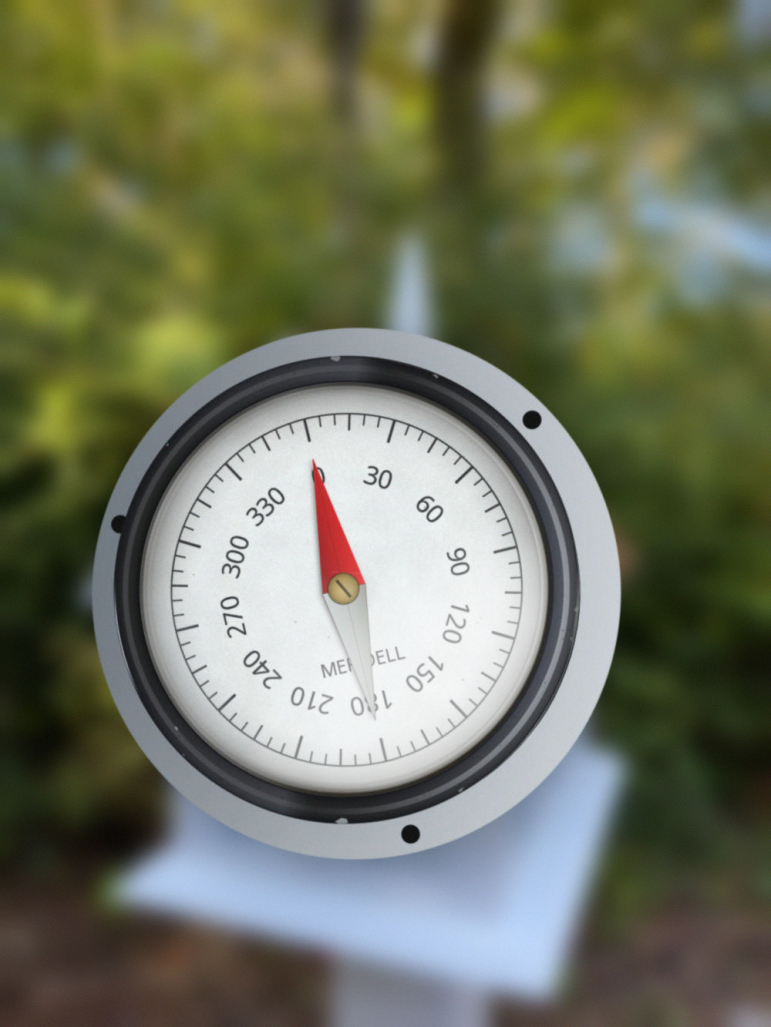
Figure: 0°
